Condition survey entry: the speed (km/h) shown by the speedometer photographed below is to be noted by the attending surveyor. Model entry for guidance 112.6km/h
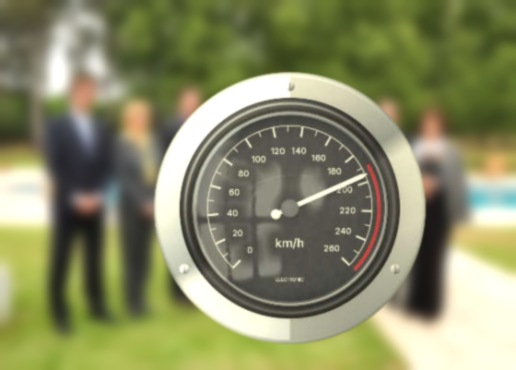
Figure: 195km/h
